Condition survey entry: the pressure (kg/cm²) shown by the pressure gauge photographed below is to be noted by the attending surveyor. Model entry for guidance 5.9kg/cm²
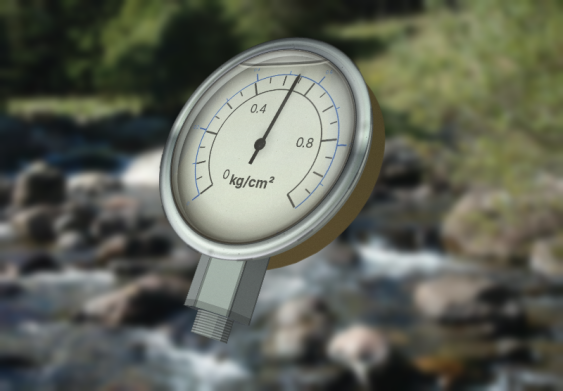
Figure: 0.55kg/cm²
